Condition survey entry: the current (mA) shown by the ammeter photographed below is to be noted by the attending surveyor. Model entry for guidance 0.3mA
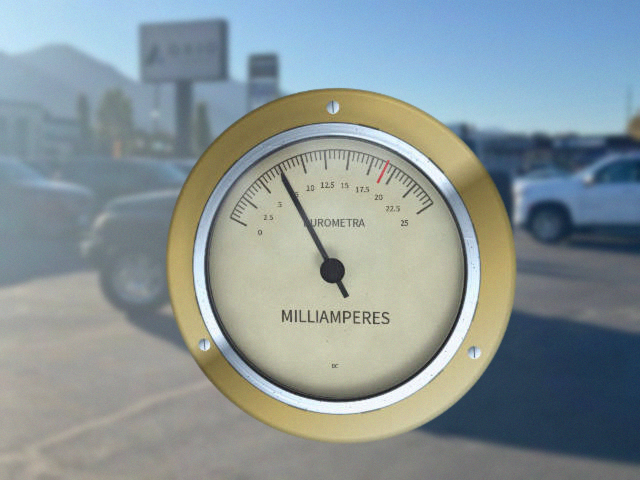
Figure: 7.5mA
